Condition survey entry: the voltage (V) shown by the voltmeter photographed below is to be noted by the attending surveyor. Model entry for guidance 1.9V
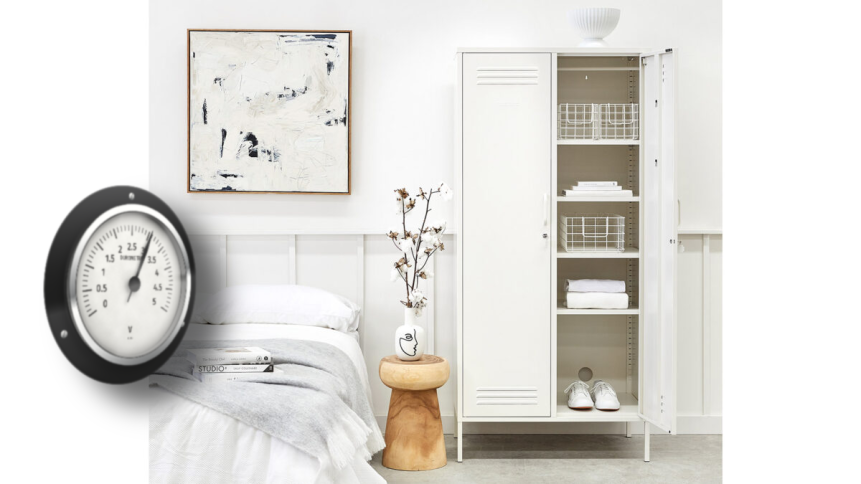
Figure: 3V
